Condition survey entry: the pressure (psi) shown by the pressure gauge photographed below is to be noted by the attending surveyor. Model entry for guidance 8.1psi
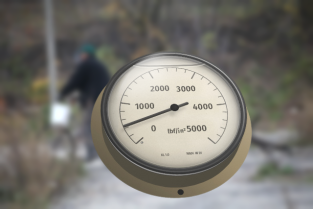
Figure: 400psi
